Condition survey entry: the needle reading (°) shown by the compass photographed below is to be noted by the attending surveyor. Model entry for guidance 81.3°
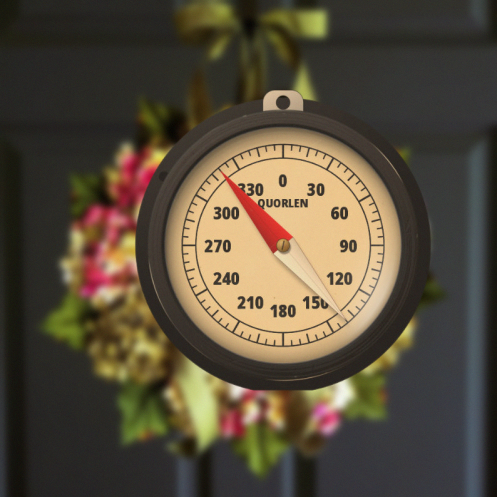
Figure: 320°
